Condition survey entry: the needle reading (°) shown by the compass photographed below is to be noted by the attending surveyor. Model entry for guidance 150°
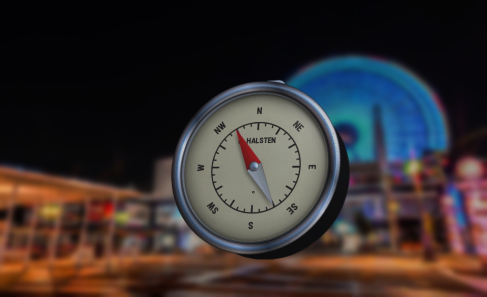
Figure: 330°
